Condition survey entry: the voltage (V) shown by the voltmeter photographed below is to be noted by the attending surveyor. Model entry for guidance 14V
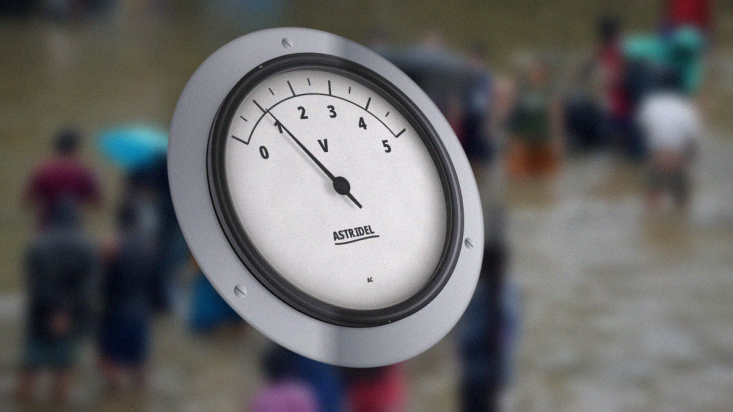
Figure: 1V
